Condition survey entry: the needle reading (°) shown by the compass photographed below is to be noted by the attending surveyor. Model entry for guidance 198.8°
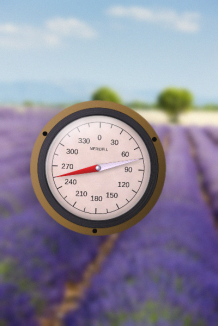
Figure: 255°
